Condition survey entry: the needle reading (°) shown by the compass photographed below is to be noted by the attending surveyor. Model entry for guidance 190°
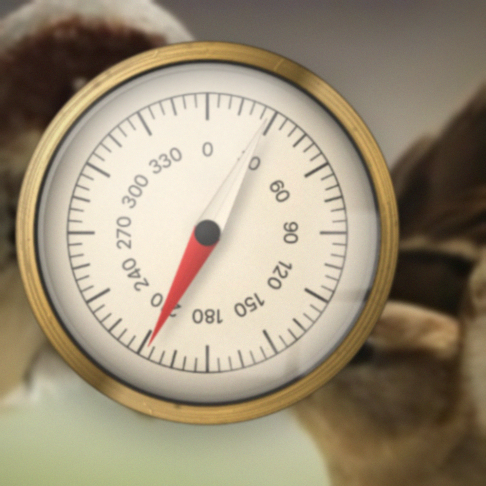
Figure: 207.5°
